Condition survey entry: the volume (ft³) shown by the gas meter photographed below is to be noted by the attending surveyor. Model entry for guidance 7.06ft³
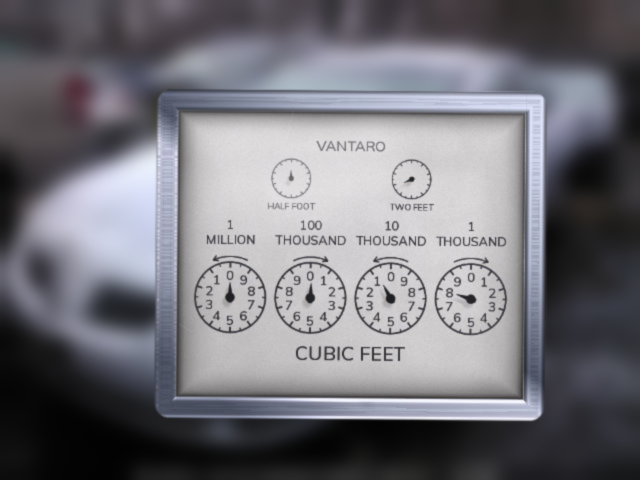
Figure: 800ft³
